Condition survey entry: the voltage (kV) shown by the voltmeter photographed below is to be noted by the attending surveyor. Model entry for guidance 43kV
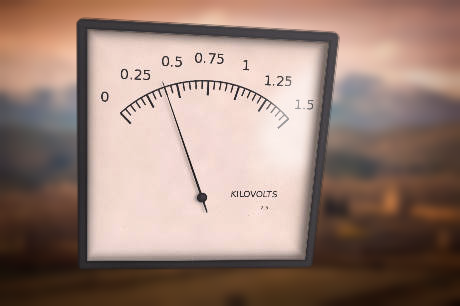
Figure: 0.4kV
